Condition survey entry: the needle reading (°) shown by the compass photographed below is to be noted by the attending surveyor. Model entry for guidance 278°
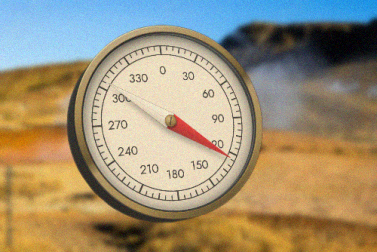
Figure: 125°
